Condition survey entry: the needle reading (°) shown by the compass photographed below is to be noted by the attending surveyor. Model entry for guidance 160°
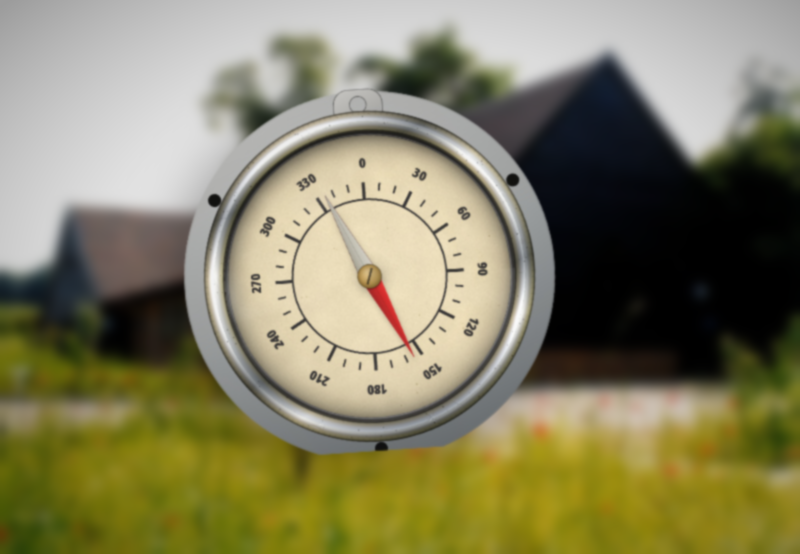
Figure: 155°
